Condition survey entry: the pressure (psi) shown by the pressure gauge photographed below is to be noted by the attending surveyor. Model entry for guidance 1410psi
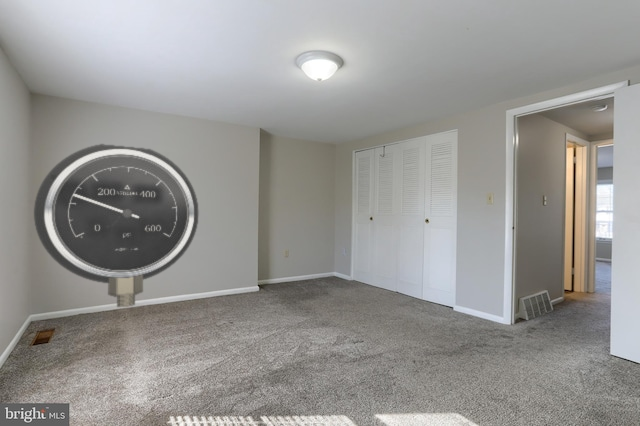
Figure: 125psi
